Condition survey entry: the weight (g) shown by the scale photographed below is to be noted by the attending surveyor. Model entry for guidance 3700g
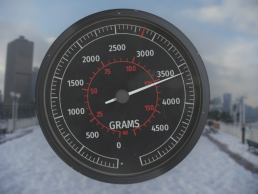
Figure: 3600g
